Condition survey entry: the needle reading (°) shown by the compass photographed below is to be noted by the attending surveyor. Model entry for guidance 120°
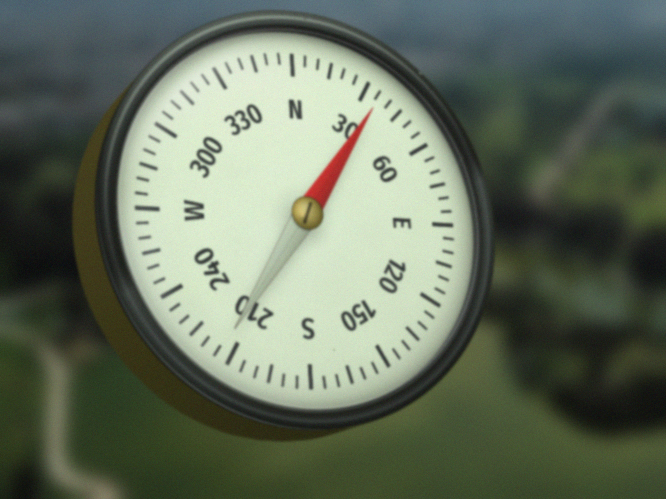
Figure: 35°
